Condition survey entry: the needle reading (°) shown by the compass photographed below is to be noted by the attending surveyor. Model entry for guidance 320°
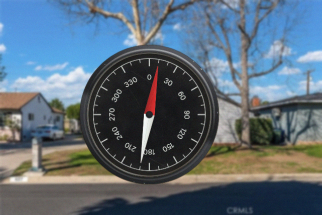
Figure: 10°
